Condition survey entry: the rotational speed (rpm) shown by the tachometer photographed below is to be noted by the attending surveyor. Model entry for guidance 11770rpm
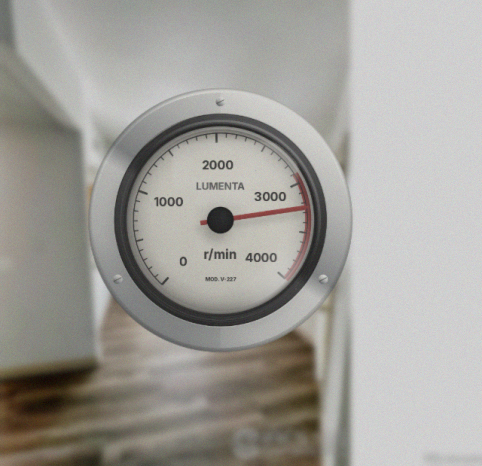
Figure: 3250rpm
